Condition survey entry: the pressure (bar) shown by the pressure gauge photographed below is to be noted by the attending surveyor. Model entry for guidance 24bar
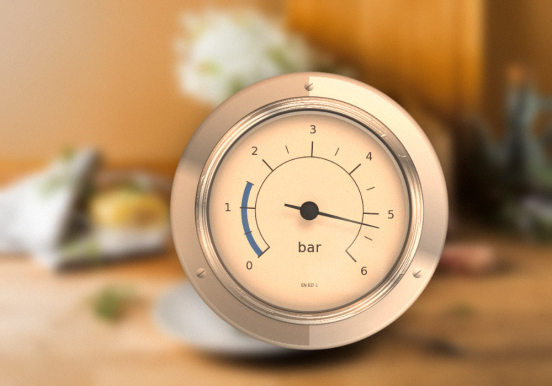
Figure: 5.25bar
